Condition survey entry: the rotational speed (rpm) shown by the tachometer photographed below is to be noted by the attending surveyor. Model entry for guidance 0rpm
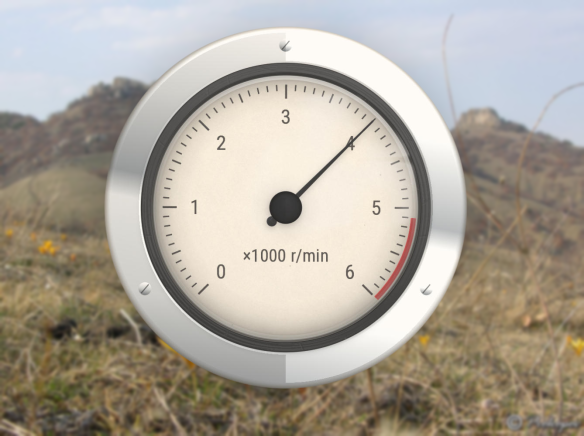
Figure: 4000rpm
